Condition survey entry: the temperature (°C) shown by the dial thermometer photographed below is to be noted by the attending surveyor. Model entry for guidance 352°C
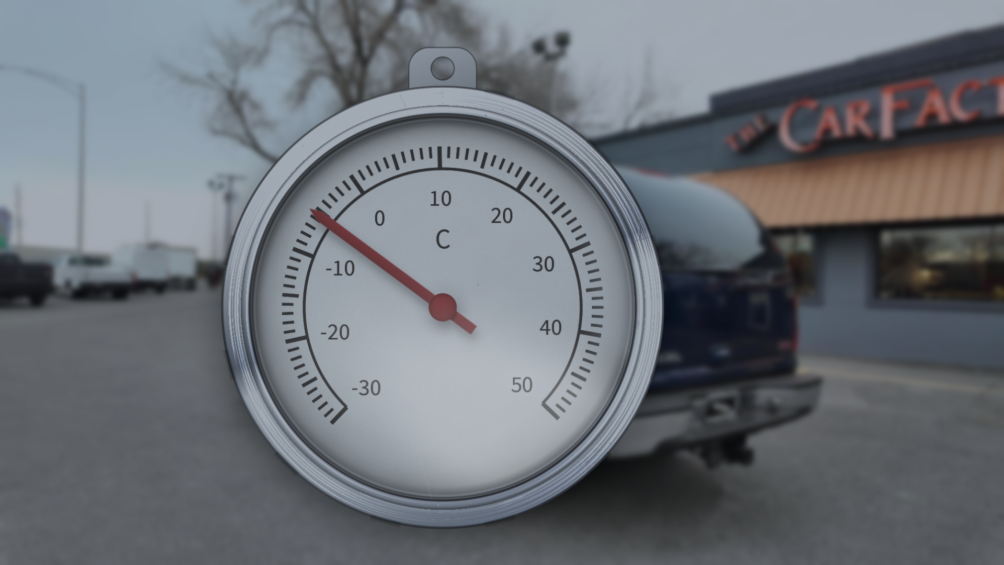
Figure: -5.5°C
